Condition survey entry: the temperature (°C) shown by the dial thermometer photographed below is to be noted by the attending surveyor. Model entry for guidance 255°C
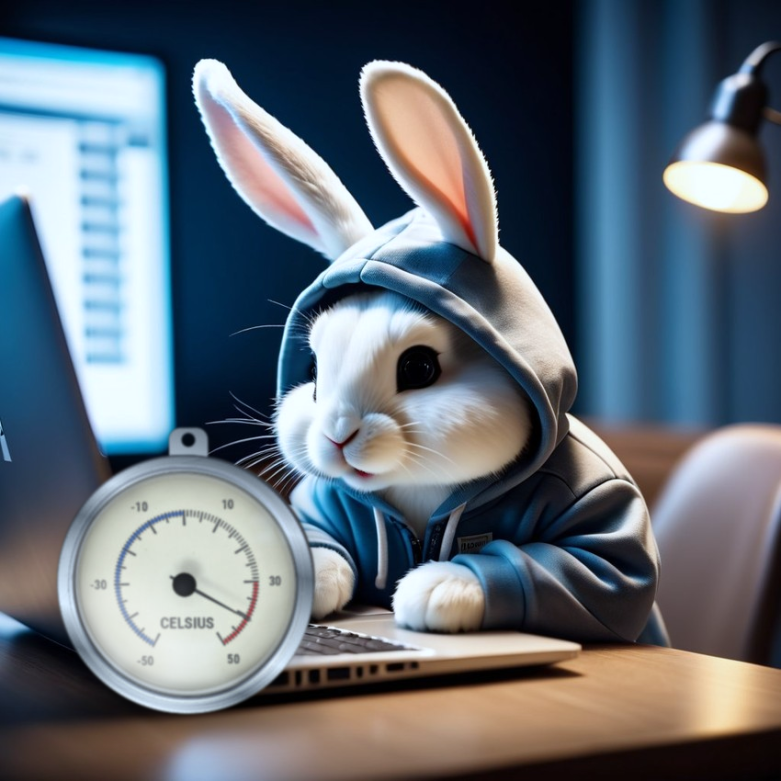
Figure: 40°C
